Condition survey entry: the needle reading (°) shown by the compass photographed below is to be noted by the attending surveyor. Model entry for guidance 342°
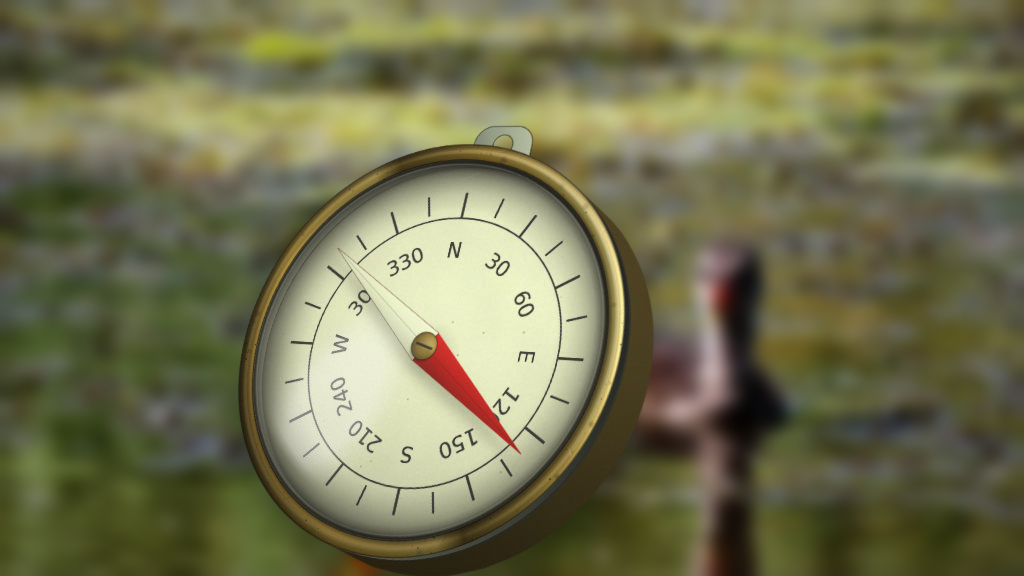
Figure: 127.5°
